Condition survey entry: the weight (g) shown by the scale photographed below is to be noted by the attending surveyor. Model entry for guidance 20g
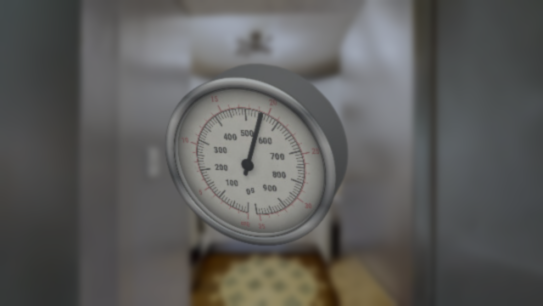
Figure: 550g
